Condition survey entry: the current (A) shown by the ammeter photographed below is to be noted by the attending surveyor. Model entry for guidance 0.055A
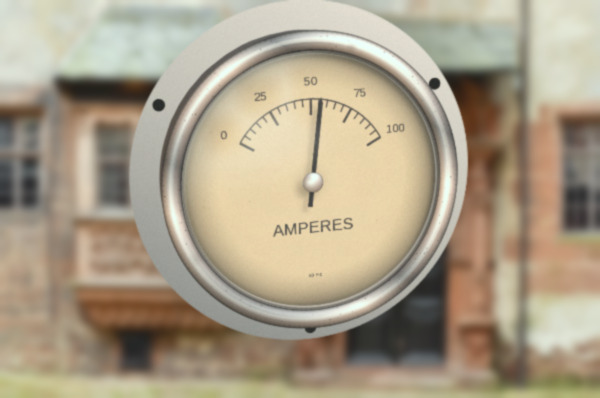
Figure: 55A
